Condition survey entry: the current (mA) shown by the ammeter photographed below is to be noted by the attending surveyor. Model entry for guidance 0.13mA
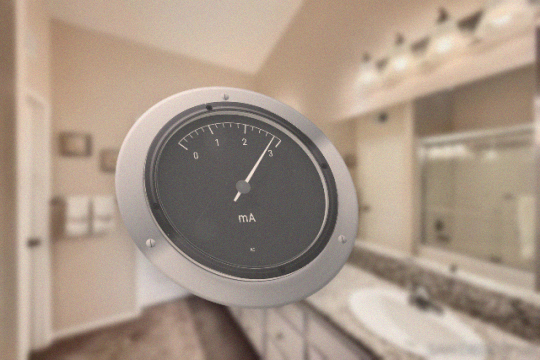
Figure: 2.8mA
